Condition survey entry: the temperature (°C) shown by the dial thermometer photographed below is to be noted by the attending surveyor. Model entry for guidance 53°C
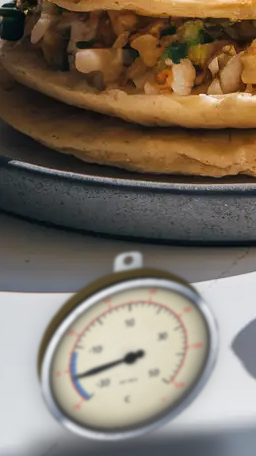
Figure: -20°C
